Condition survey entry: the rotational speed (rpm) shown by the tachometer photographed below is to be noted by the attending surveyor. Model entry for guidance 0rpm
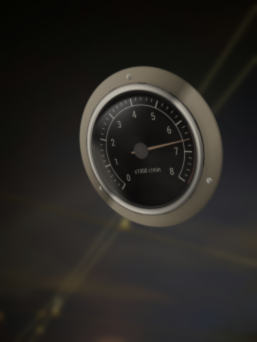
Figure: 6600rpm
